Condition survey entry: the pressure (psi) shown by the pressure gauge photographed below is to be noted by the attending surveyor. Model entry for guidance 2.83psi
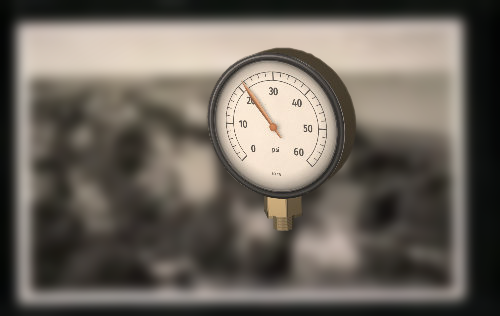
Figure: 22psi
